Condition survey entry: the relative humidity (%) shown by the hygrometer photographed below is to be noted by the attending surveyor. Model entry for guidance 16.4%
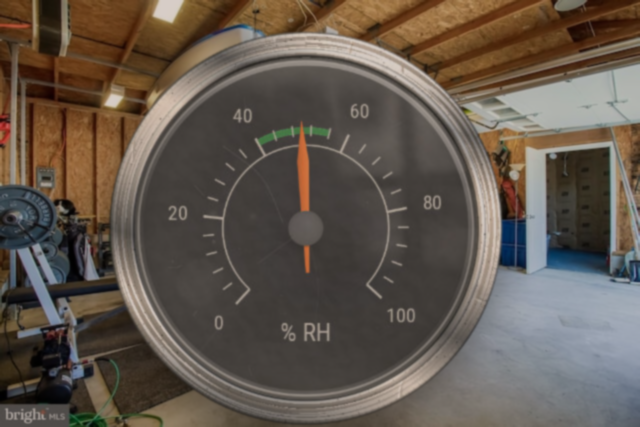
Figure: 50%
